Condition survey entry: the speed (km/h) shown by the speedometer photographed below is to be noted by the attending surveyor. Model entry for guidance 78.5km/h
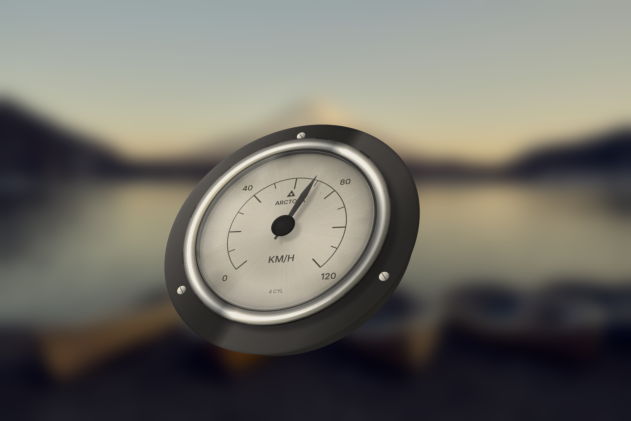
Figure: 70km/h
